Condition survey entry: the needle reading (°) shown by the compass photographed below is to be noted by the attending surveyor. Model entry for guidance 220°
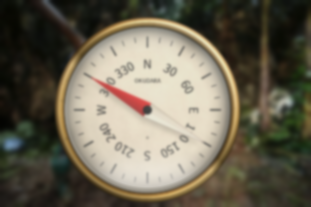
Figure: 300°
